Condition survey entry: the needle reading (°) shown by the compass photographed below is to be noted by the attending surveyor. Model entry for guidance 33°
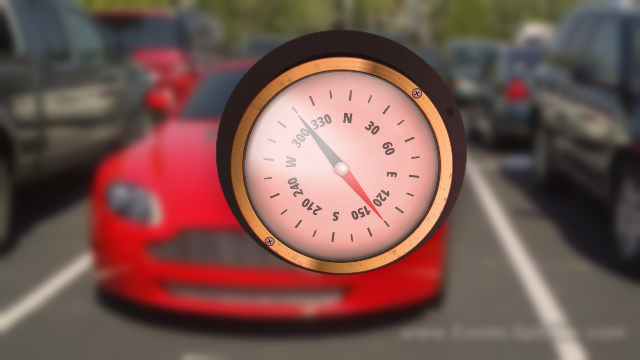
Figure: 135°
